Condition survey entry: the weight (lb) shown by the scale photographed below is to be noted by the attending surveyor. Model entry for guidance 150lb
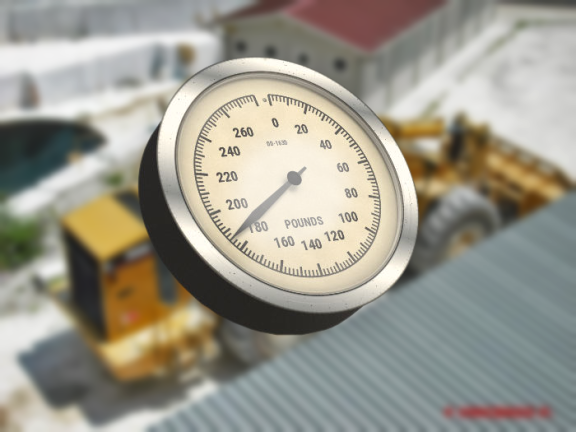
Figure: 186lb
